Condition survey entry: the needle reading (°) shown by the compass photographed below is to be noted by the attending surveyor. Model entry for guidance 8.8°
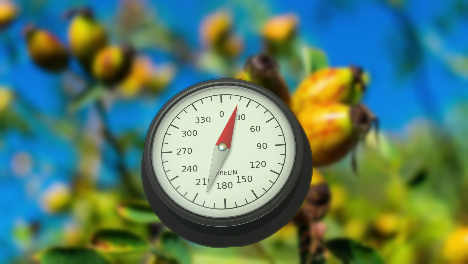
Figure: 20°
